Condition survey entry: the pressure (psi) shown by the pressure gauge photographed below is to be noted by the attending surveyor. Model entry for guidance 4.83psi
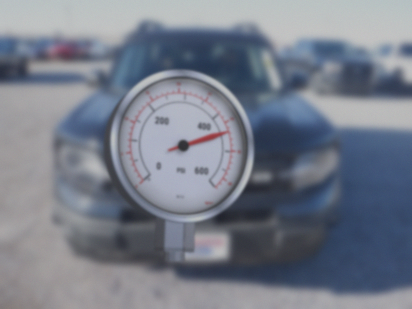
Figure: 450psi
